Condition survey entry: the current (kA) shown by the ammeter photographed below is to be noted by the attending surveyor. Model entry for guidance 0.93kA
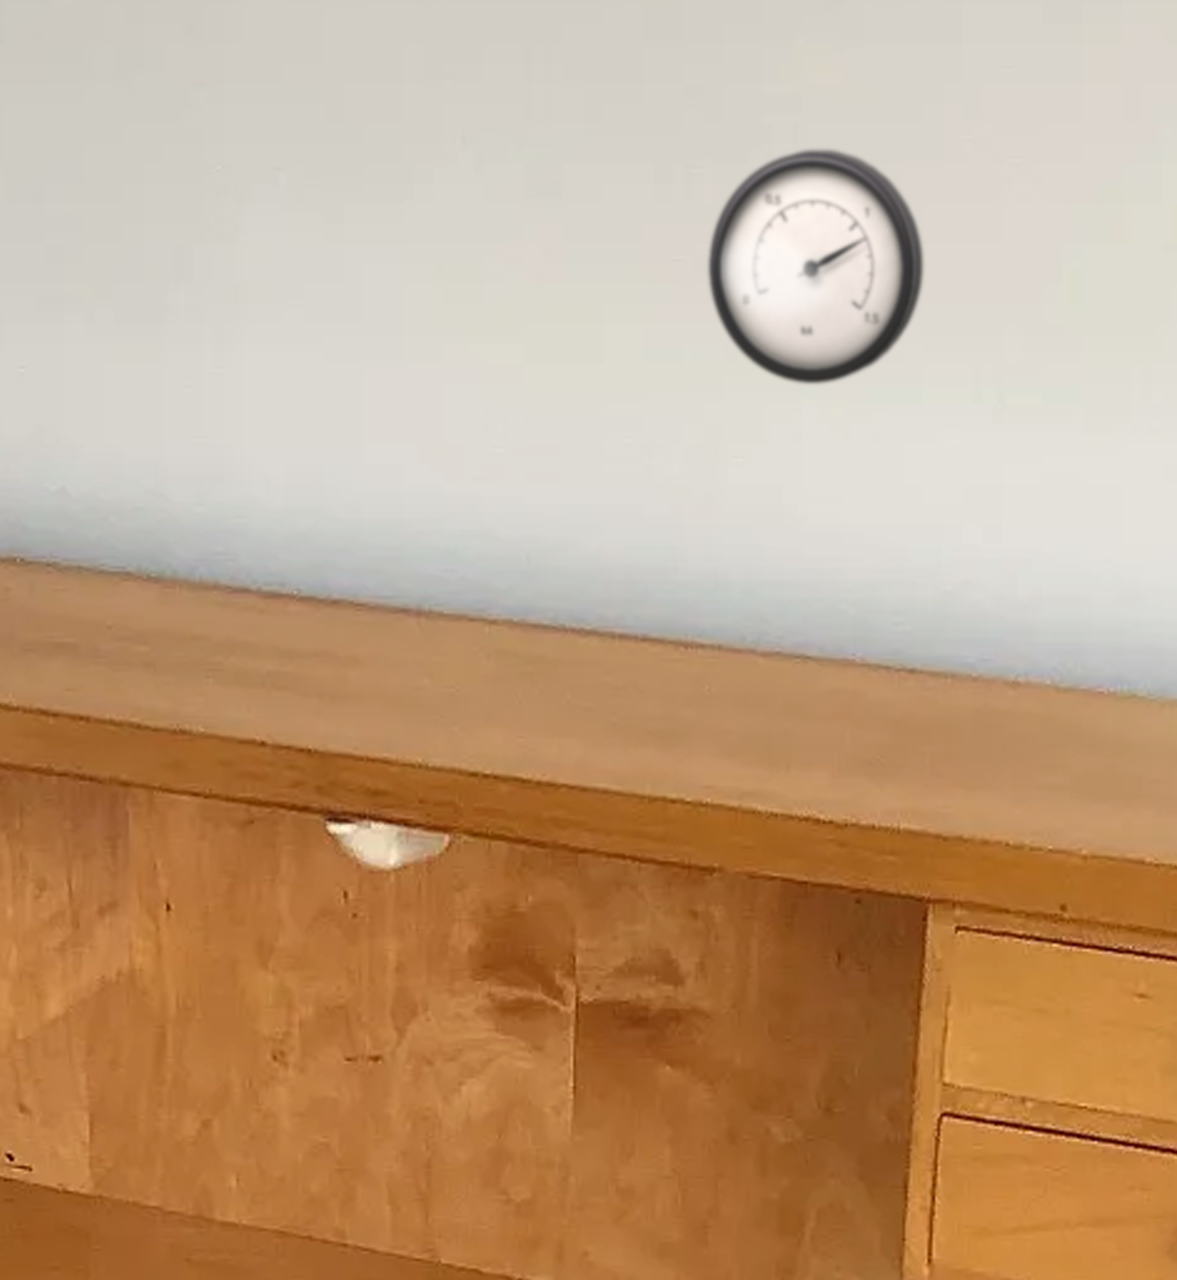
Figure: 1.1kA
